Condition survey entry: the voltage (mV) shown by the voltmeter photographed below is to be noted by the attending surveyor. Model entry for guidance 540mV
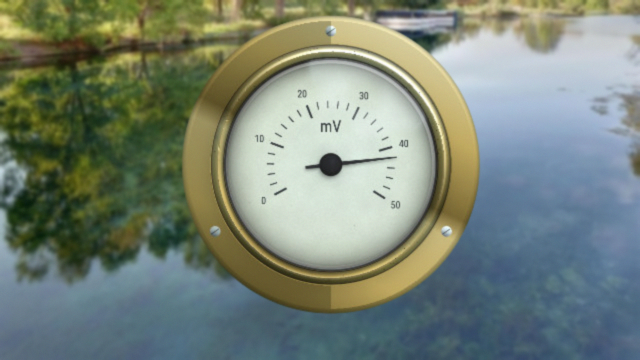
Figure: 42mV
